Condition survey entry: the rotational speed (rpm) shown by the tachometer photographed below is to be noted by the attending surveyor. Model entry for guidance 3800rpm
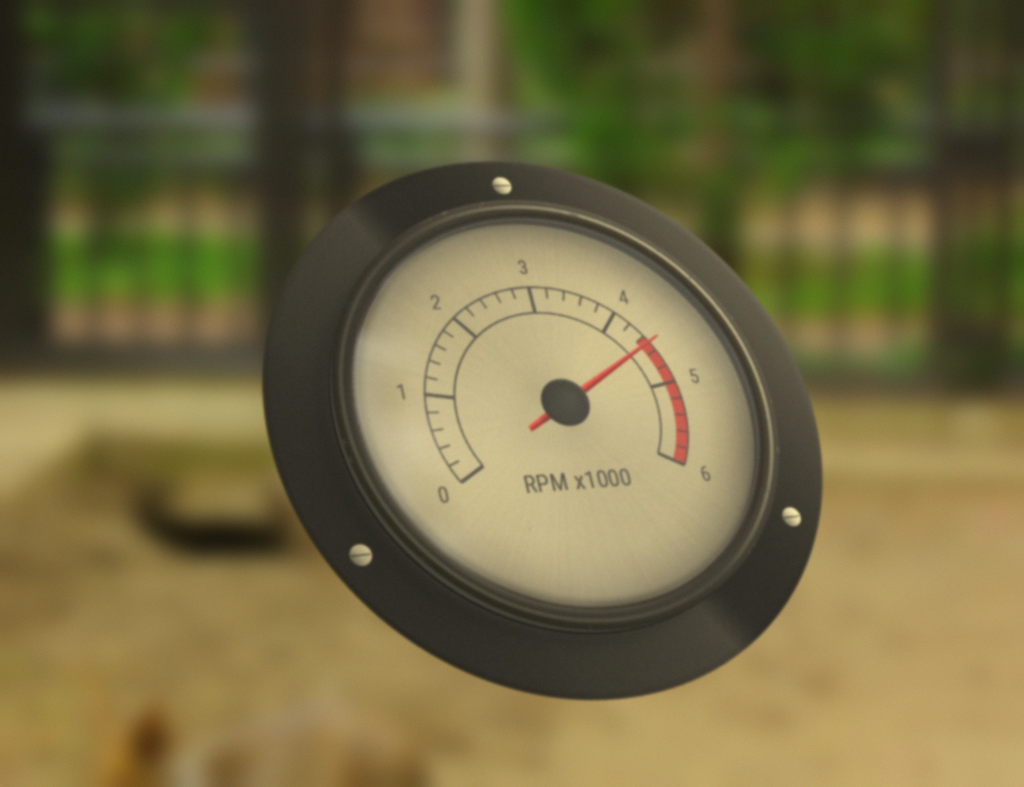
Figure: 4500rpm
